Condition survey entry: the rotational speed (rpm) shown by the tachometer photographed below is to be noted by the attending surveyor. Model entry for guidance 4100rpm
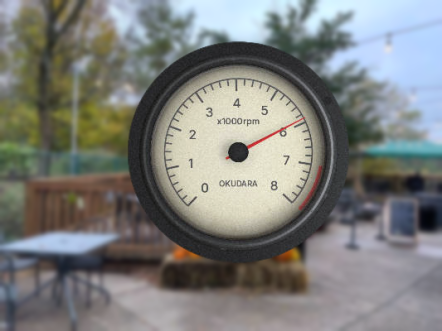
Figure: 5900rpm
